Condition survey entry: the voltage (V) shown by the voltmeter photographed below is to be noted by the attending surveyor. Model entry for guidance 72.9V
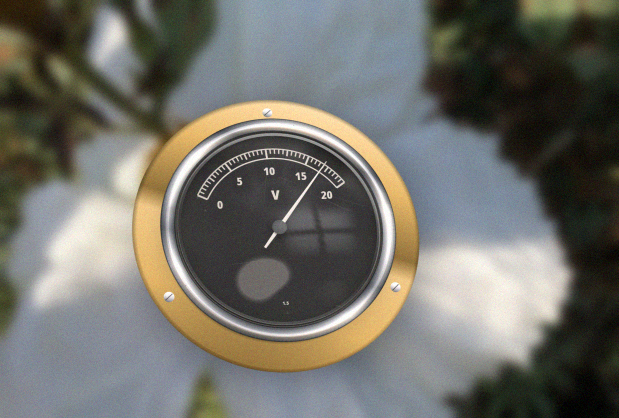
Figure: 17V
